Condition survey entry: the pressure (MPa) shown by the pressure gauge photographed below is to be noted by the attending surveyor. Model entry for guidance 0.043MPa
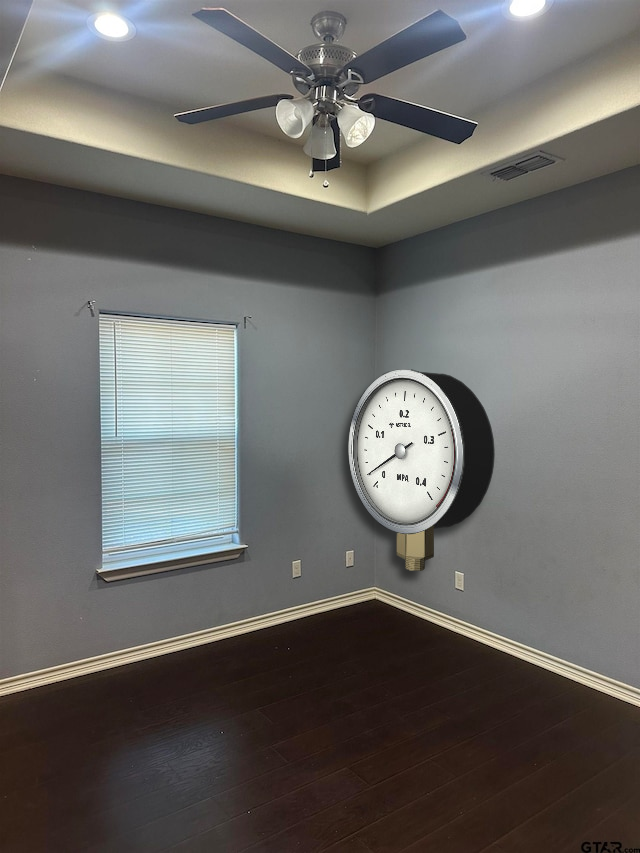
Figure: 0.02MPa
